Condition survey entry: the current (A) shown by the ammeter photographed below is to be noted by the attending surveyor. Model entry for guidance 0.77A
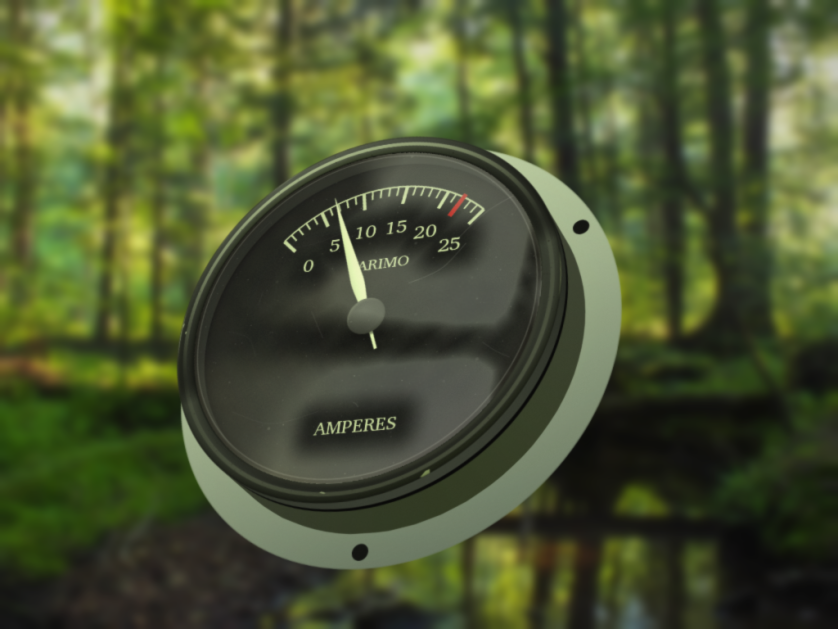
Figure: 7A
